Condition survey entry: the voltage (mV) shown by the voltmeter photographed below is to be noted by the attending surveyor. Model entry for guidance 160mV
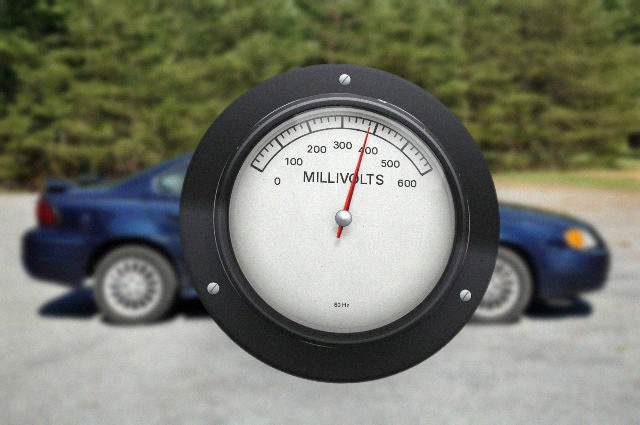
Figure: 380mV
